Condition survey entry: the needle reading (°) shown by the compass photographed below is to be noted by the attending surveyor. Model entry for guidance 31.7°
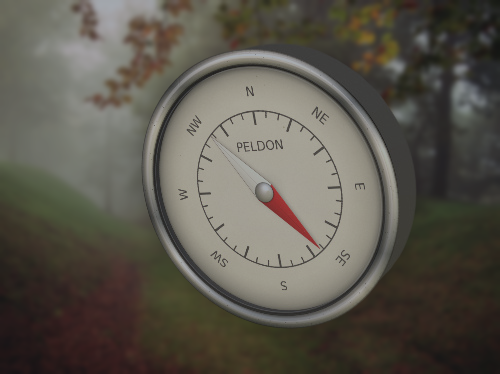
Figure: 140°
